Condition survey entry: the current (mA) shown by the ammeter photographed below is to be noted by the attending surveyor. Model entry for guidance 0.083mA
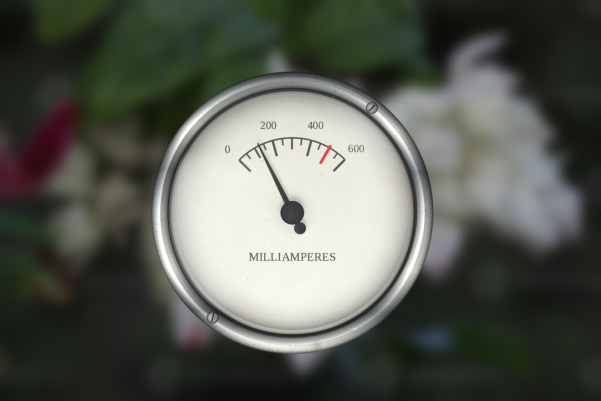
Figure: 125mA
